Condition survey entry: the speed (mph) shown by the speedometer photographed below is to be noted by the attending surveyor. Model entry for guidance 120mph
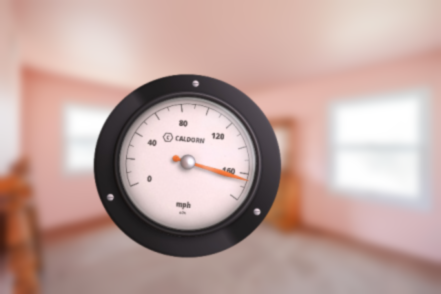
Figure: 165mph
